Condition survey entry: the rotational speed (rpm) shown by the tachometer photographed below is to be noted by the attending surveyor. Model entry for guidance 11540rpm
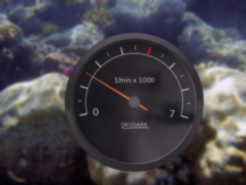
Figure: 1500rpm
